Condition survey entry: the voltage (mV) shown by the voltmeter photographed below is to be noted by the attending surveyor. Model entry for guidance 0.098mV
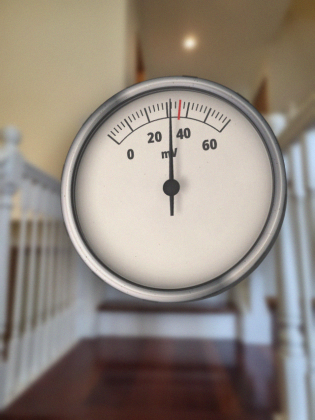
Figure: 32mV
